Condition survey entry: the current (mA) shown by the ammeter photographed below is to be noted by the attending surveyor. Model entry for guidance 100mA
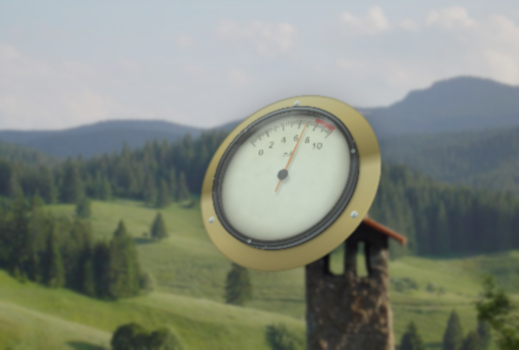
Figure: 7mA
